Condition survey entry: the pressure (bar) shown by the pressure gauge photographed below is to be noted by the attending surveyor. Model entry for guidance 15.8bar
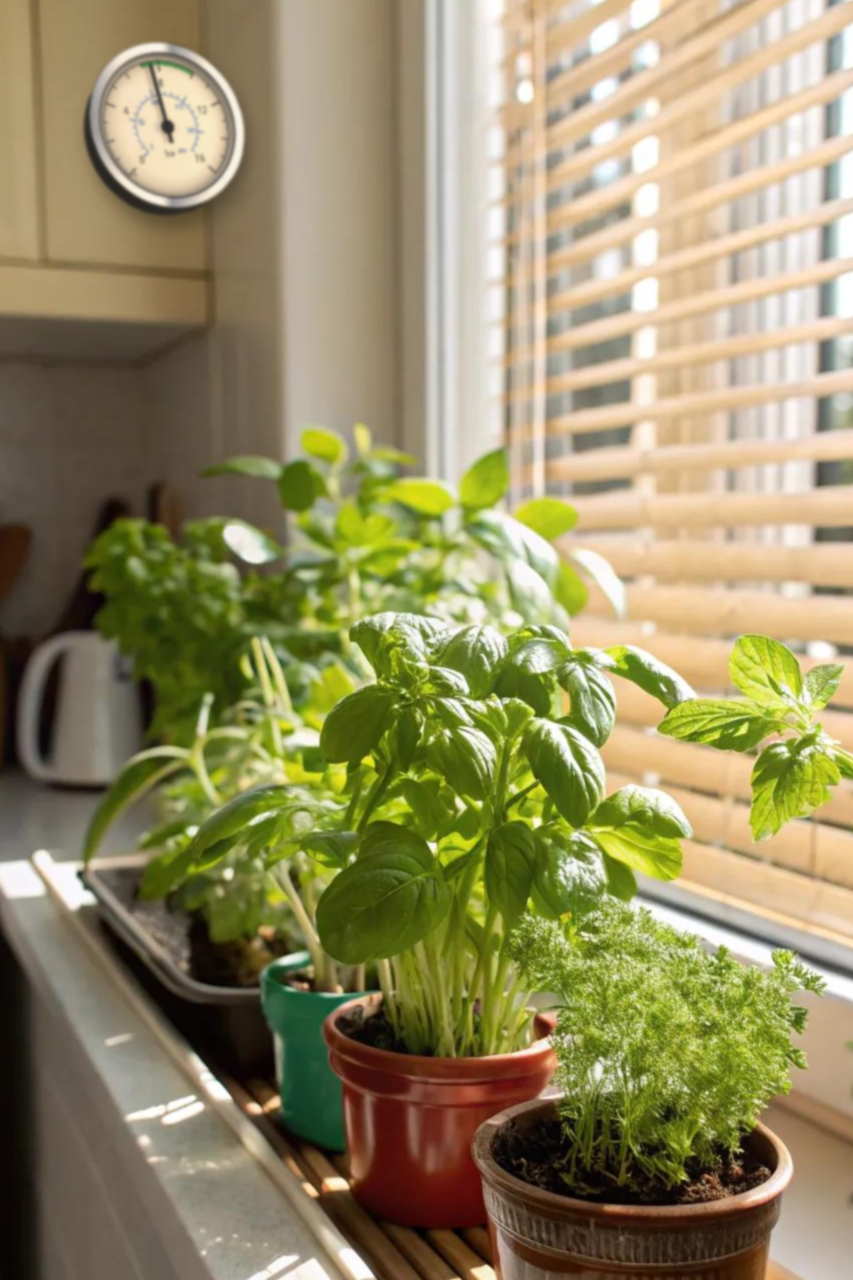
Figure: 7.5bar
